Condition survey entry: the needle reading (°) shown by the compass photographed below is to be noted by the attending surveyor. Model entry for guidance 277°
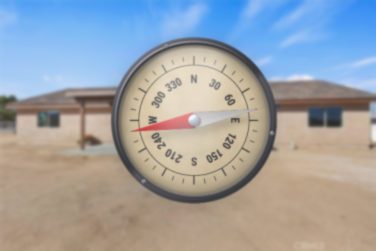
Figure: 260°
